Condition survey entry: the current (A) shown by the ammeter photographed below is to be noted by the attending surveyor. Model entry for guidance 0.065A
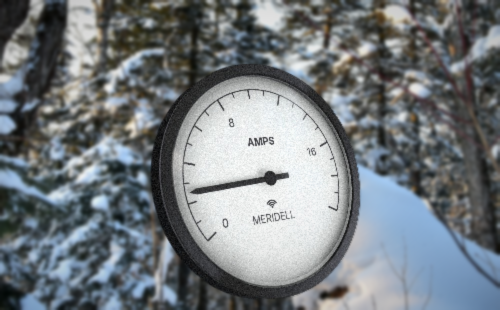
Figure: 2.5A
